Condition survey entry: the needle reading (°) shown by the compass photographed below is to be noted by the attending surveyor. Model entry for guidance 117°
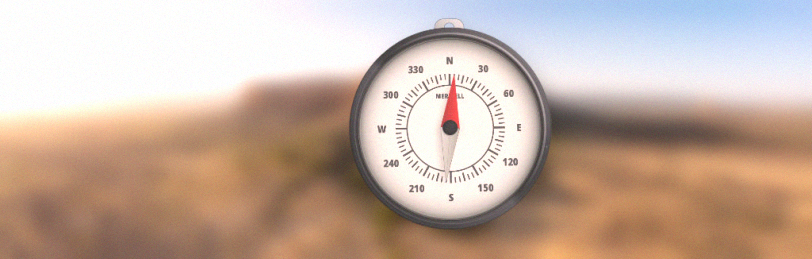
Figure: 5°
